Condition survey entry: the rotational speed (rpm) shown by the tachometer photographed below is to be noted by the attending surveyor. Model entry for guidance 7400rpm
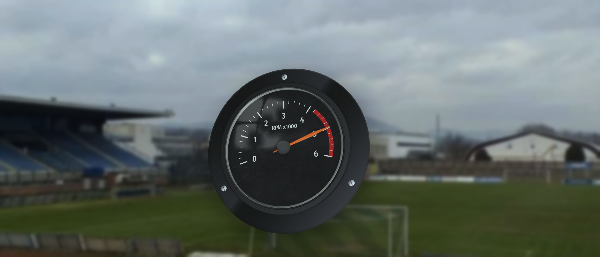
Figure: 5000rpm
